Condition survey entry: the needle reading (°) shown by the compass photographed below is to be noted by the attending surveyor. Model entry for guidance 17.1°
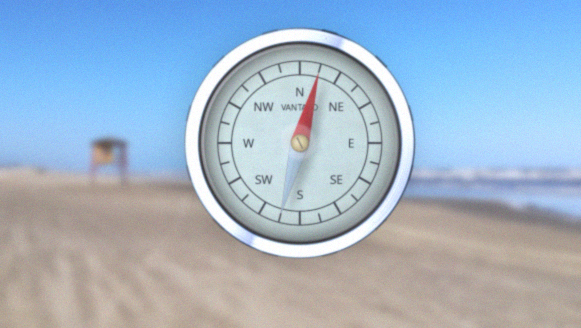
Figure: 15°
